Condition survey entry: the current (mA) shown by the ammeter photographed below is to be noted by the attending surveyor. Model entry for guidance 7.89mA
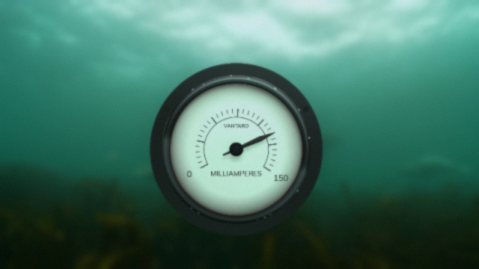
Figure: 115mA
